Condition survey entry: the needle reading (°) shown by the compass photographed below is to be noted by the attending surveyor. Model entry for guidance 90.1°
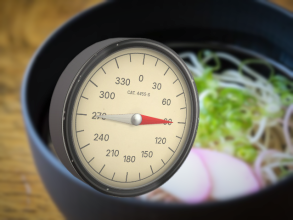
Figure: 90°
